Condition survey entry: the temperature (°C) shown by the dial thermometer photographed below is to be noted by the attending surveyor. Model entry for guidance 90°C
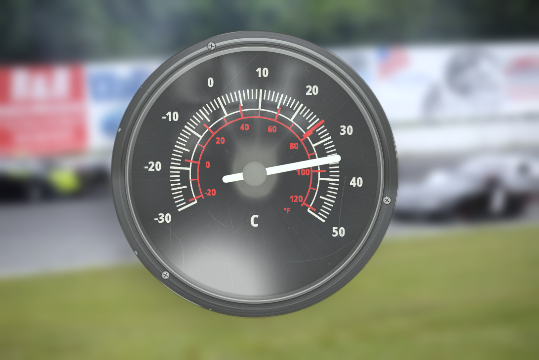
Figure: 35°C
